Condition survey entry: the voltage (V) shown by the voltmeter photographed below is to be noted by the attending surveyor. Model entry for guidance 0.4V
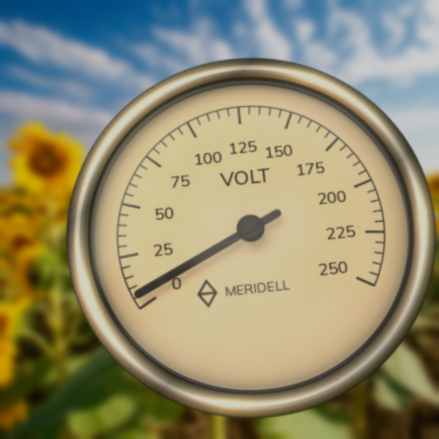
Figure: 5V
